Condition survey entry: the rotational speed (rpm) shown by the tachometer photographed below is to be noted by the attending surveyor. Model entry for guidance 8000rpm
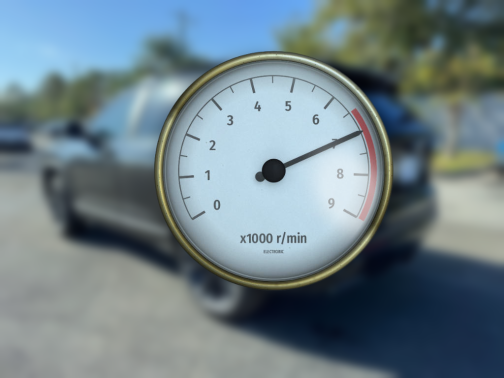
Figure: 7000rpm
